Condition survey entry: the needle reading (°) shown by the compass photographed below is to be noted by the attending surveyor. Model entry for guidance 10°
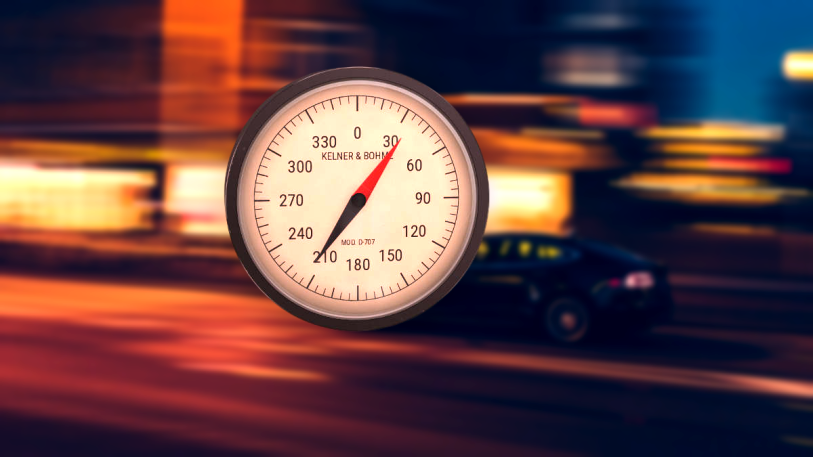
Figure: 35°
